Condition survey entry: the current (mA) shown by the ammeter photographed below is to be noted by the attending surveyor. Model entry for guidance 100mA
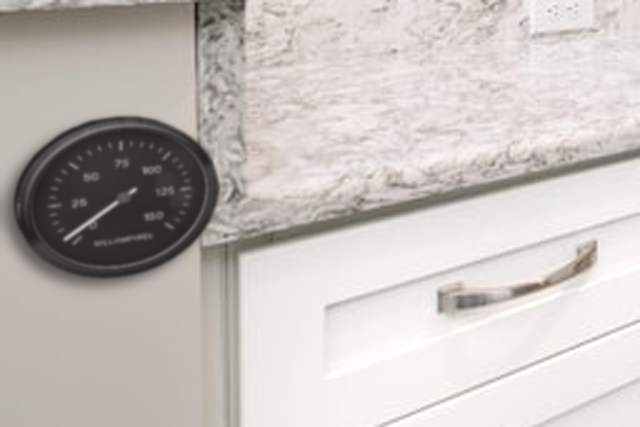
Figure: 5mA
